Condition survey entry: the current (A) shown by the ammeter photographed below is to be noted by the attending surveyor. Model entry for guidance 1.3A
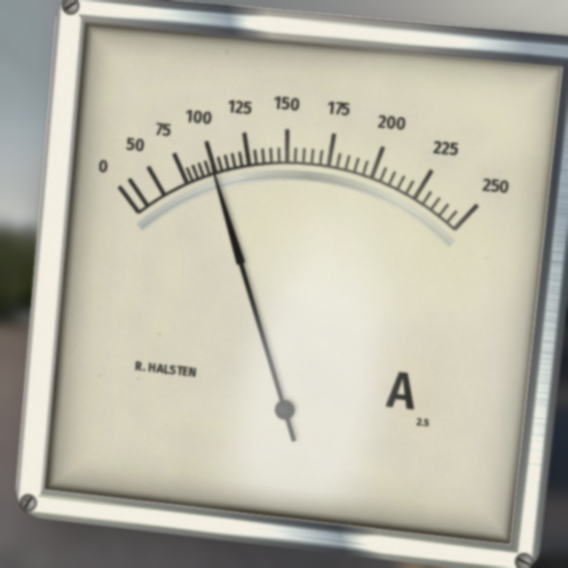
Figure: 100A
